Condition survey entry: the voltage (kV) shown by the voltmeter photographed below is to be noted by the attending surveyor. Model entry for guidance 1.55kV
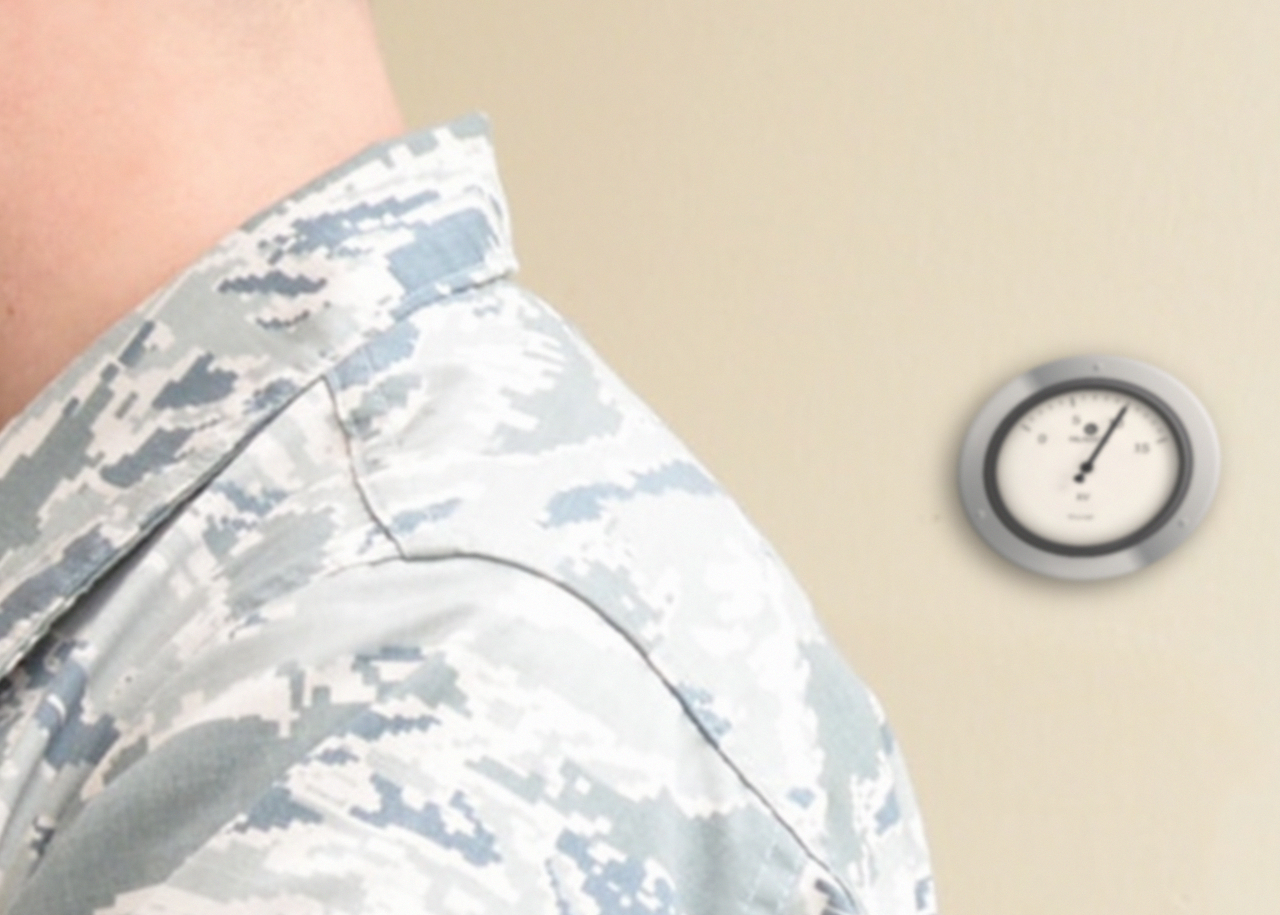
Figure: 10kV
